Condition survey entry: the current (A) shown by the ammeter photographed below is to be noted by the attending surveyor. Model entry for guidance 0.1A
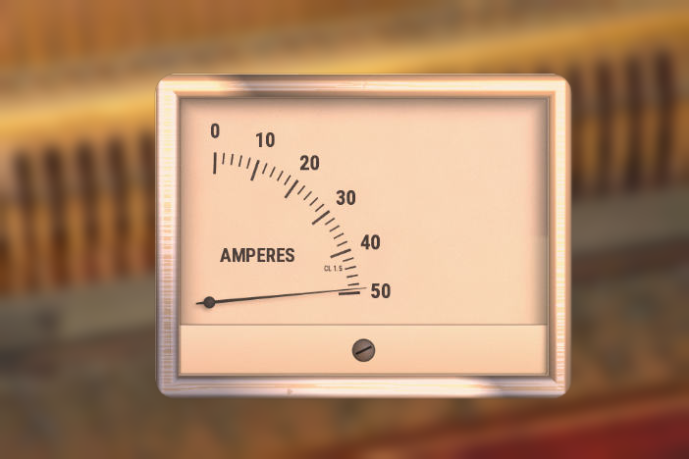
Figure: 49A
